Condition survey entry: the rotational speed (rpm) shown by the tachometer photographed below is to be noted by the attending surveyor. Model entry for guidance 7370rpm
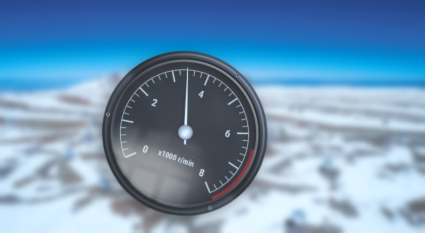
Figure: 3400rpm
